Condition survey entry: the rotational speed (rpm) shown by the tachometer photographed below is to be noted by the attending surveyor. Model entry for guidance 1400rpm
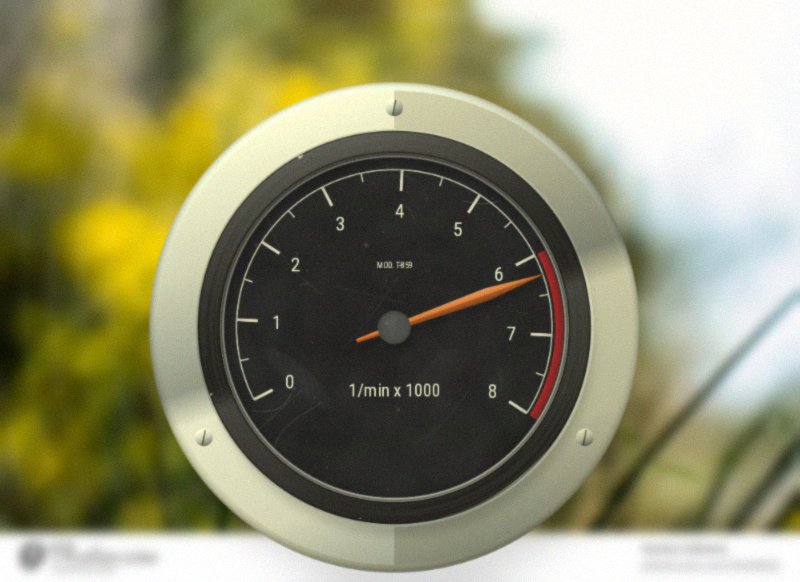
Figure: 6250rpm
